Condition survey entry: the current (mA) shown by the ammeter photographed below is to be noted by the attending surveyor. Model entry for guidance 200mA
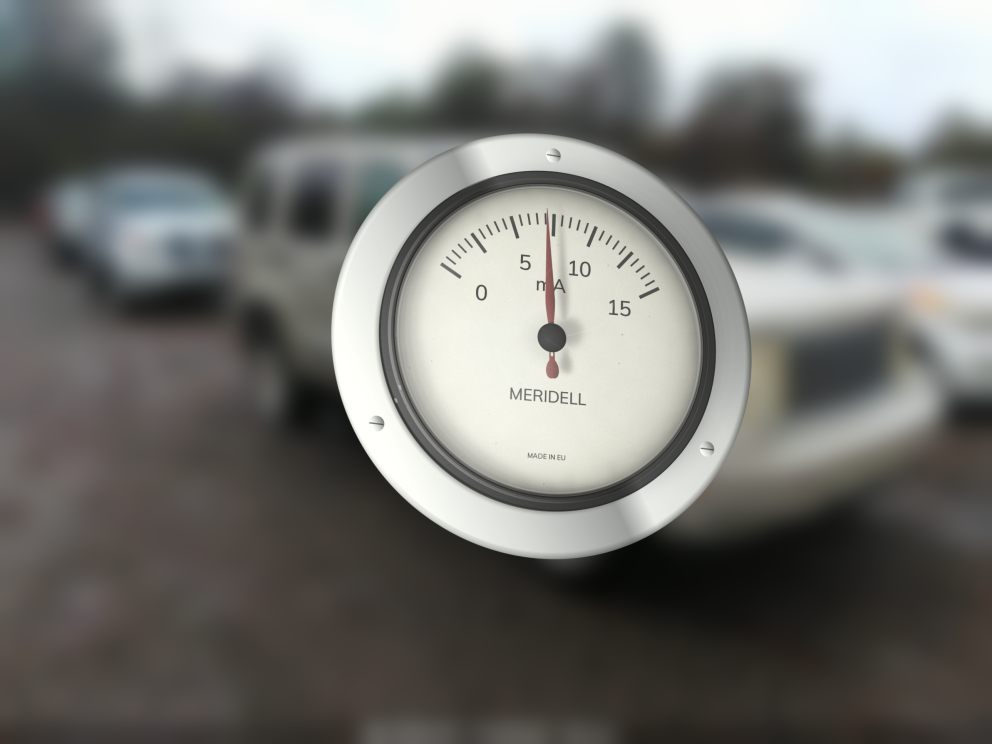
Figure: 7mA
